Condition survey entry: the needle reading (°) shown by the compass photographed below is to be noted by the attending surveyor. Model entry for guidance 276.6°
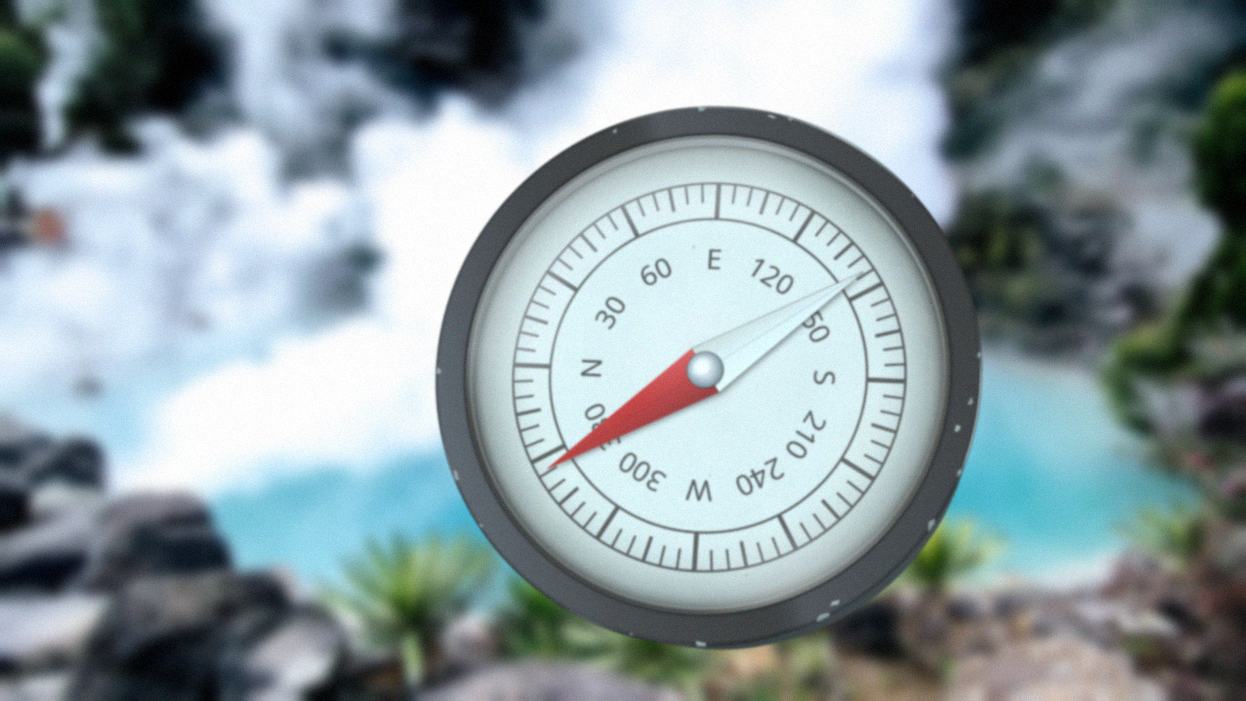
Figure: 325°
